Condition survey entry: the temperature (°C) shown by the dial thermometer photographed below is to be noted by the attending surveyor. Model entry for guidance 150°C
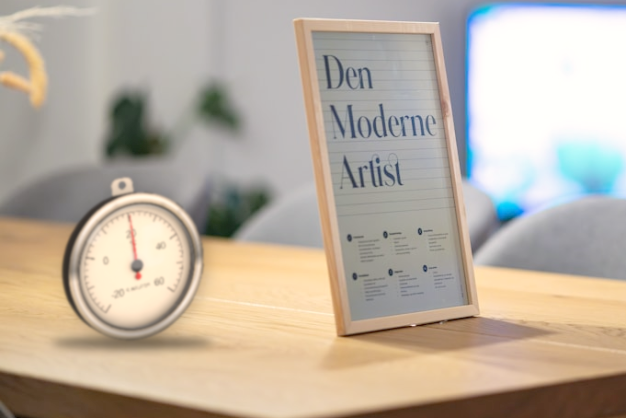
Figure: 20°C
